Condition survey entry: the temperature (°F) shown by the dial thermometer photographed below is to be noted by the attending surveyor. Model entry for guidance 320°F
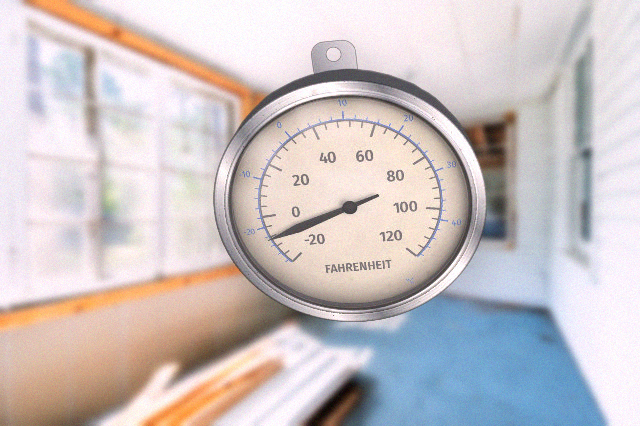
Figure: -8°F
